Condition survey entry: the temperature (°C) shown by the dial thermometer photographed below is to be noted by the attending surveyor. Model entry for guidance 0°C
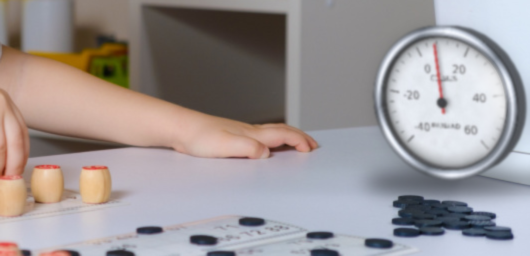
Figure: 8°C
